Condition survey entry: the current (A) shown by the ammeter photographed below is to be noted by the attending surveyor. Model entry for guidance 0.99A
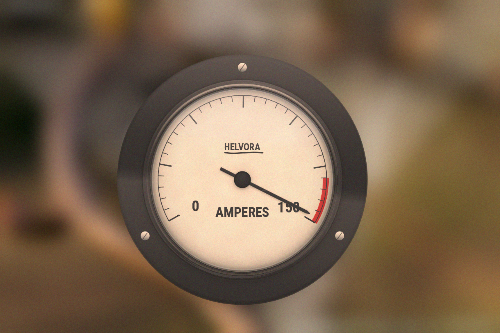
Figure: 147.5A
